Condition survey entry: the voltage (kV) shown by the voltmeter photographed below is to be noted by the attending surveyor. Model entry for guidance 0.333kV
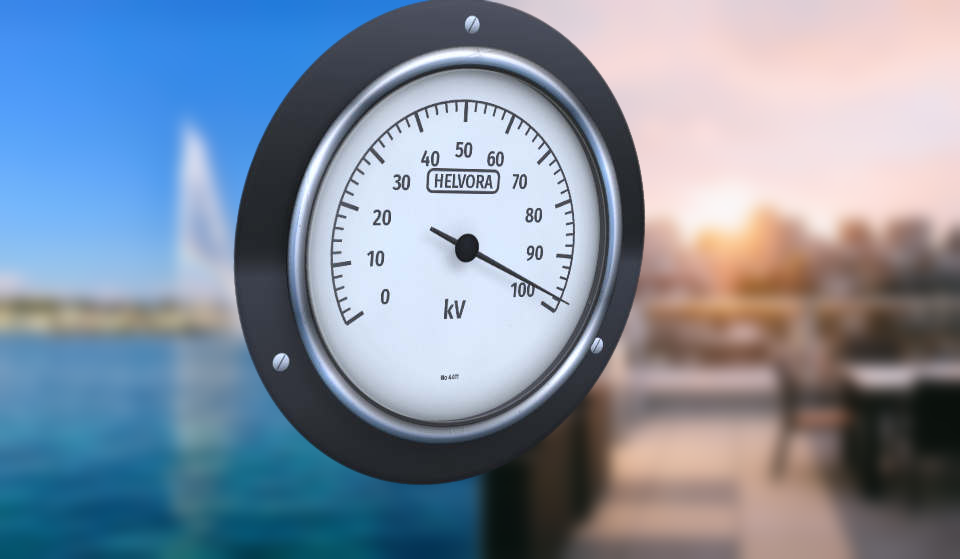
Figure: 98kV
